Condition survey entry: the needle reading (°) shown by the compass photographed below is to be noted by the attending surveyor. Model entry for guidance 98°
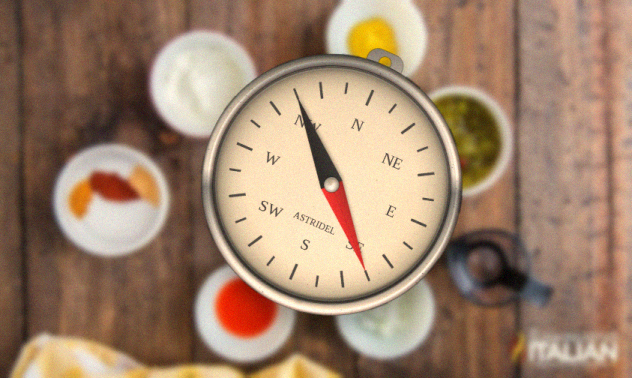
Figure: 135°
